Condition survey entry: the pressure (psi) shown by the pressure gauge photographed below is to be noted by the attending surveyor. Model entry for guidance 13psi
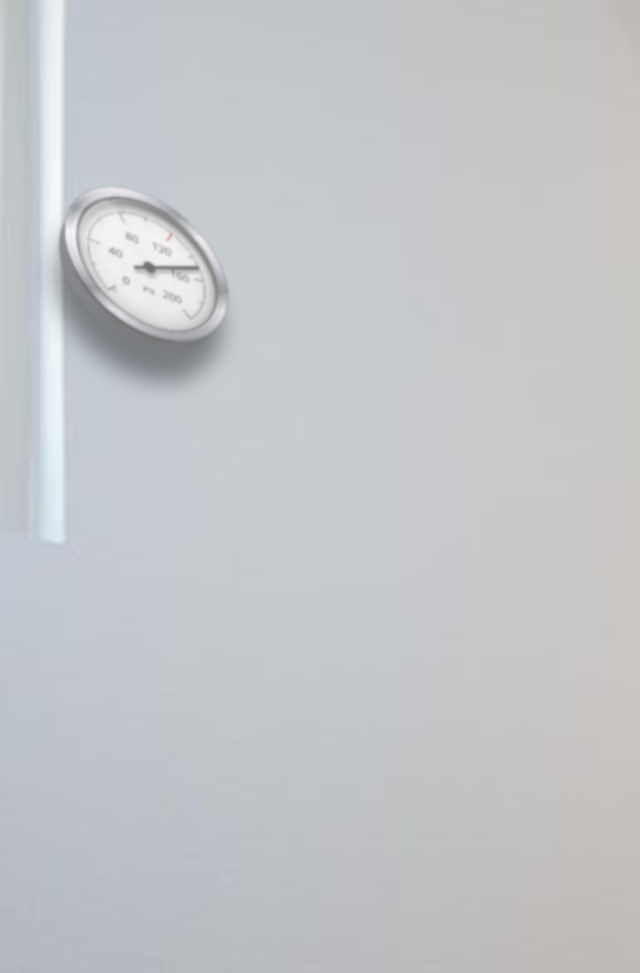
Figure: 150psi
